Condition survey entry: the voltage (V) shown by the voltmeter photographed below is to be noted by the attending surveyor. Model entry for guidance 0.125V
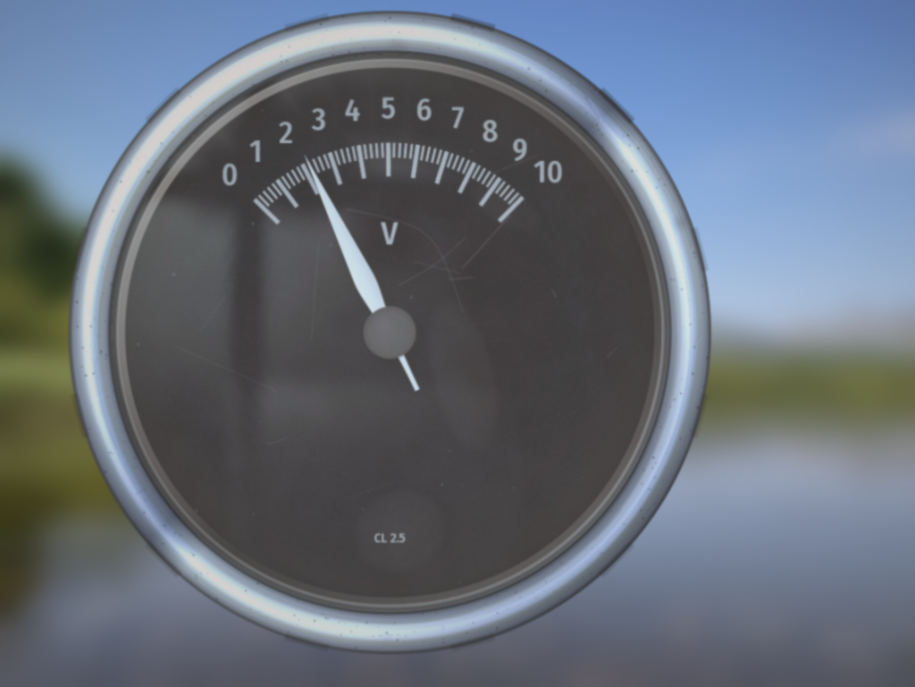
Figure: 2.2V
